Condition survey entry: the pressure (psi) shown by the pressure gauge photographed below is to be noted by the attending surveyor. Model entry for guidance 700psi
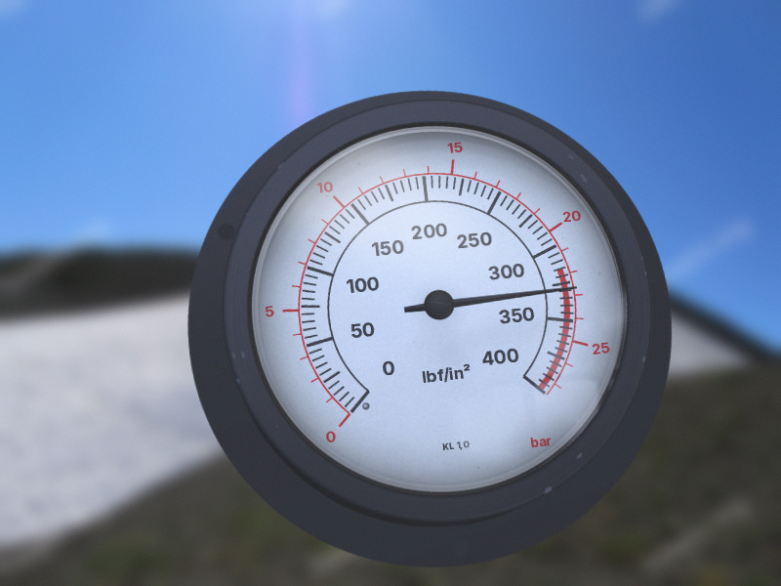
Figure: 330psi
